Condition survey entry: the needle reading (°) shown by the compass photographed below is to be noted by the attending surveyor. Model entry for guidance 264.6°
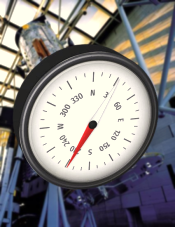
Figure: 210°
